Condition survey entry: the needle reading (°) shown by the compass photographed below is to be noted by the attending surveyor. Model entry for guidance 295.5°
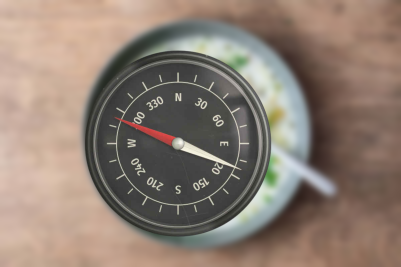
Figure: 292.5°
